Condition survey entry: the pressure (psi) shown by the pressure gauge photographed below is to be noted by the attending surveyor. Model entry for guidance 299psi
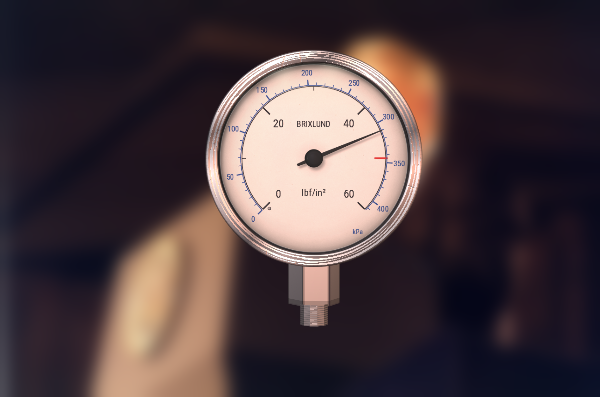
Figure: 45psi
